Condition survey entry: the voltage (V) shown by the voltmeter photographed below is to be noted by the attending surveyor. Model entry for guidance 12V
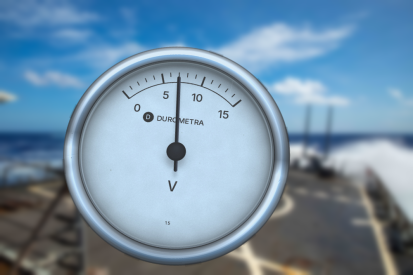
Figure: 7V
